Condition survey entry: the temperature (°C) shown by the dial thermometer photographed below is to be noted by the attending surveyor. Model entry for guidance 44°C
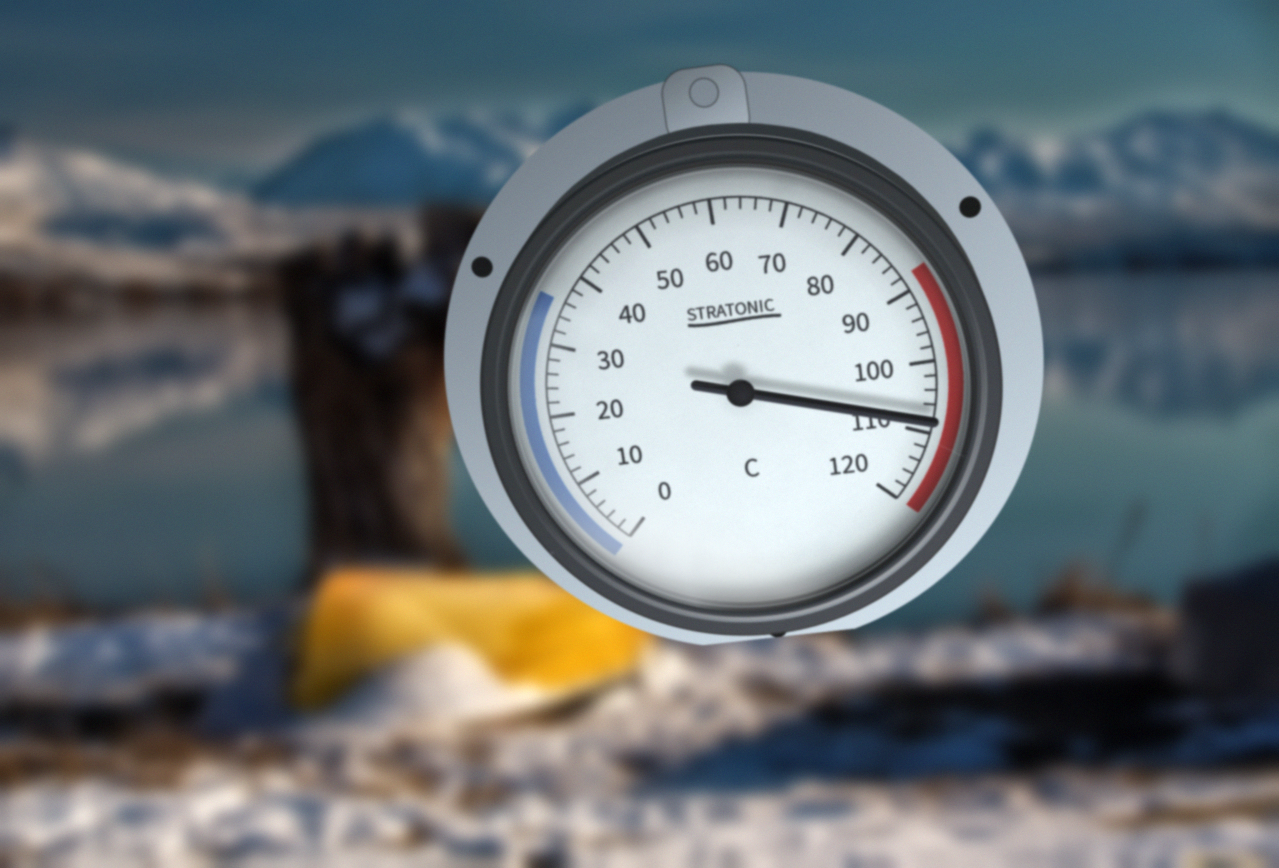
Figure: 108°C
